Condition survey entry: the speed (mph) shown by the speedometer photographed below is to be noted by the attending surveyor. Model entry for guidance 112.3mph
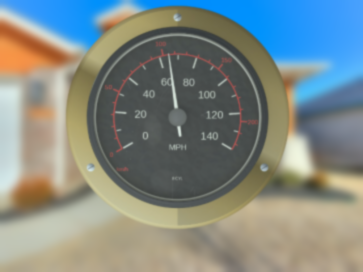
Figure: 65mph
